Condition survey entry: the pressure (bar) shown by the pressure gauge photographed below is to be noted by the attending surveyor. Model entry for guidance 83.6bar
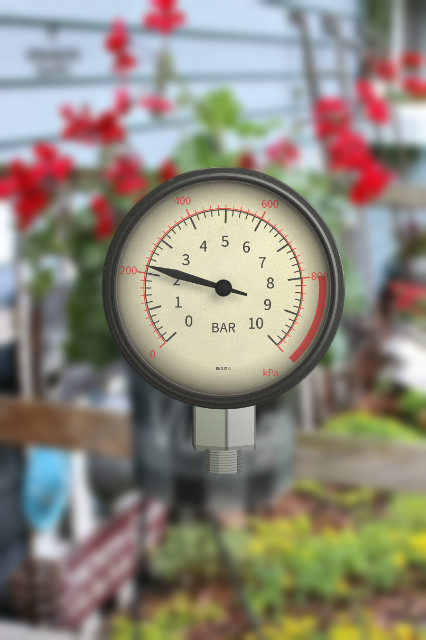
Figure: 2.2bar
